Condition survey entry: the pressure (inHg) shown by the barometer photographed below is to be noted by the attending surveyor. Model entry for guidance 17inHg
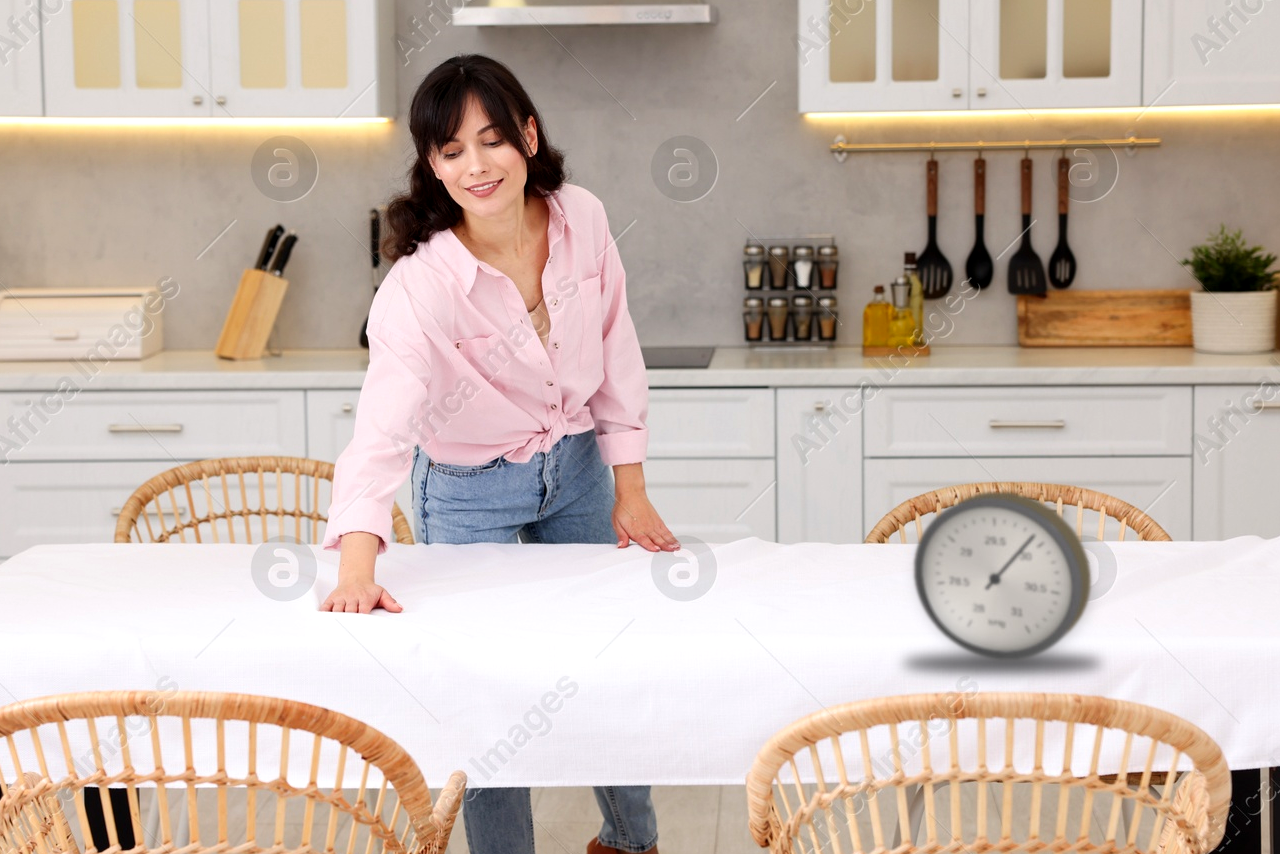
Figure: 29.9inHg
